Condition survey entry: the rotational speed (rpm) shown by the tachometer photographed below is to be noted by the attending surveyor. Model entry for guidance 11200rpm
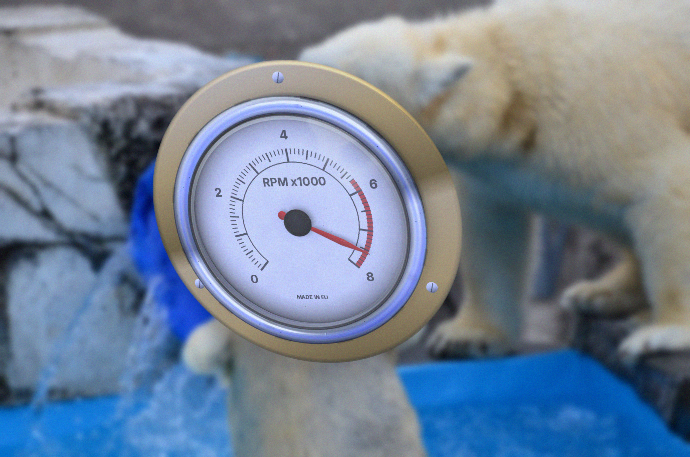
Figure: 7500rpm
